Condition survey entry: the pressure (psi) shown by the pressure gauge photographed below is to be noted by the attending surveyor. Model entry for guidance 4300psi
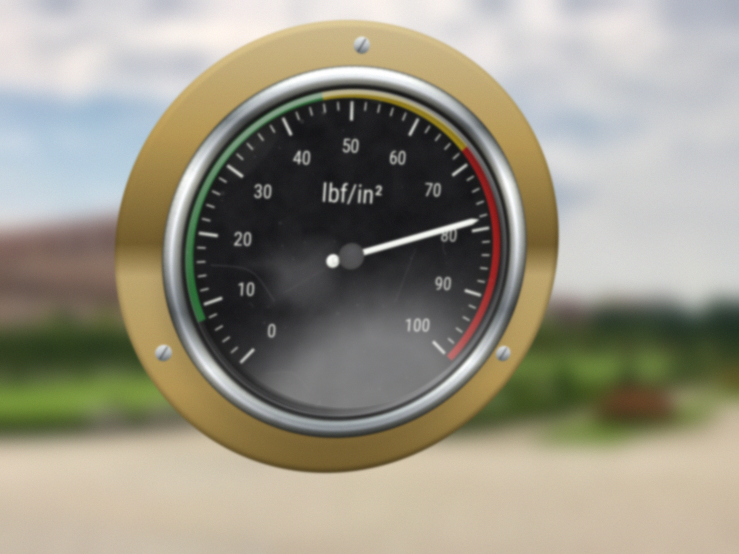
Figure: 78psi
